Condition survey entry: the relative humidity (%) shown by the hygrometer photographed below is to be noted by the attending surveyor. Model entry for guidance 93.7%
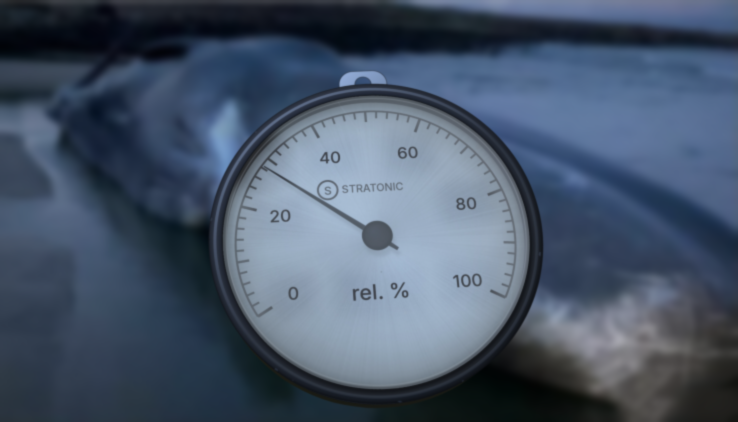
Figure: 28%
